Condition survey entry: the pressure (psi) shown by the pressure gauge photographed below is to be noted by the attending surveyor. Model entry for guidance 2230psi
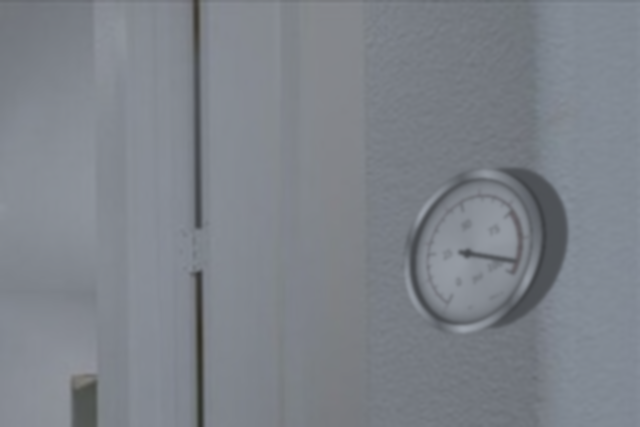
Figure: 95psi
